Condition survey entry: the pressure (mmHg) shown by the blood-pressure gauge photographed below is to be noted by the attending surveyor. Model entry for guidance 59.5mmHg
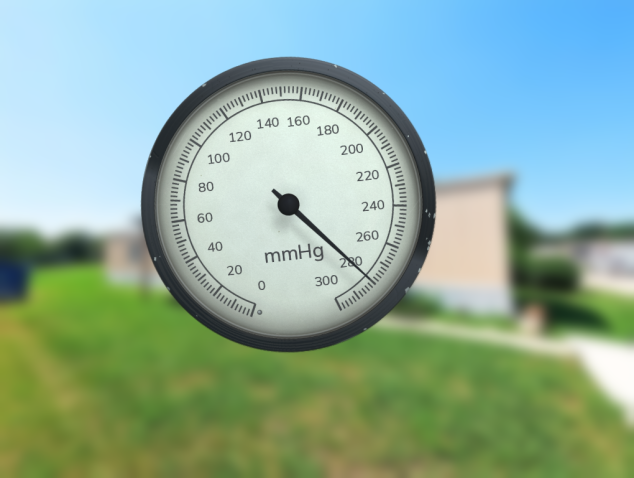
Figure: 280mmHg
